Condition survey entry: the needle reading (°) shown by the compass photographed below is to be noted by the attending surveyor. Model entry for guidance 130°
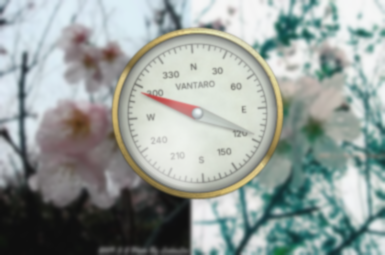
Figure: 295°
